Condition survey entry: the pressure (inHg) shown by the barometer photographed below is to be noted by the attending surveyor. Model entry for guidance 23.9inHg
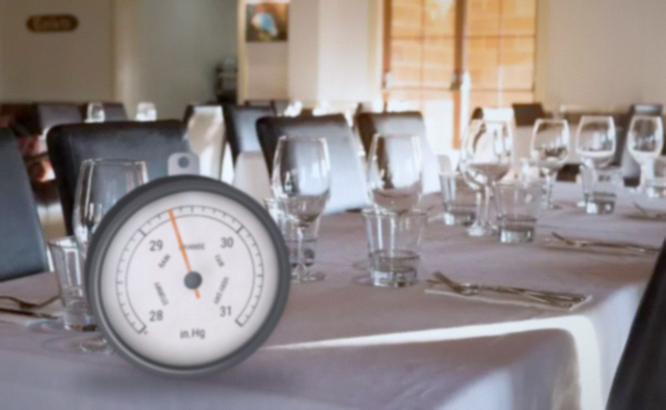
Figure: 29.3inHg
